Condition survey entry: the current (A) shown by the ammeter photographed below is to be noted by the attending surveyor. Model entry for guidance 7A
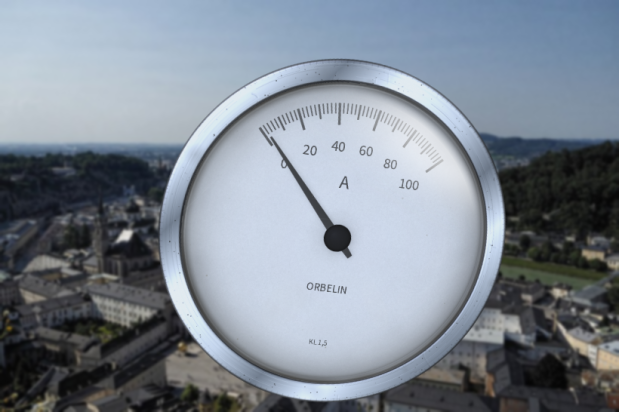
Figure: 2A
